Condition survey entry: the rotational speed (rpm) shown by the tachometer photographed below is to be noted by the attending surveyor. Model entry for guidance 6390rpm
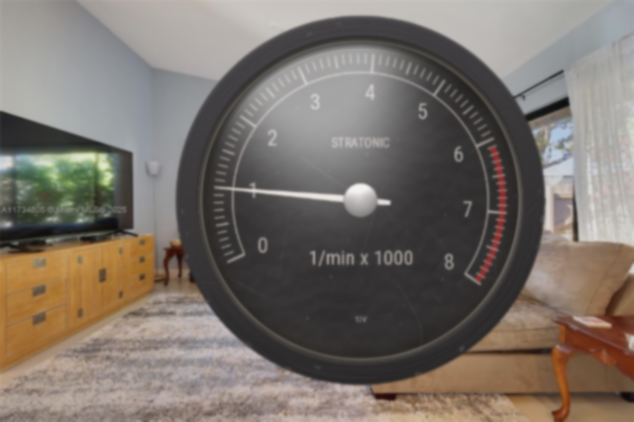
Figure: 1000rpm
